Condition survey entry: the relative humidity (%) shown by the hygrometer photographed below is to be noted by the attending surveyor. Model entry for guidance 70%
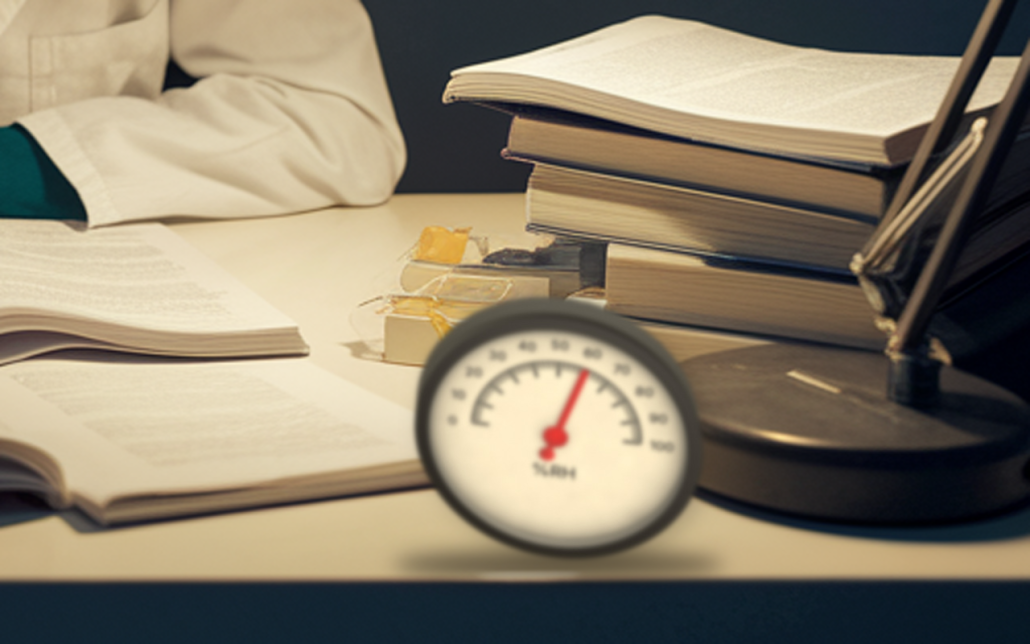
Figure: 60%
